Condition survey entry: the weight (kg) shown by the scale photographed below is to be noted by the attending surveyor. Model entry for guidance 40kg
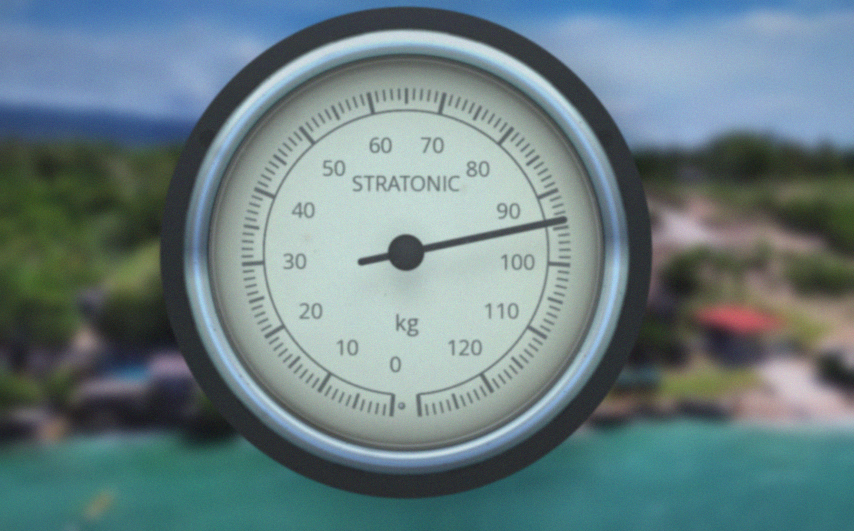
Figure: 94kg
